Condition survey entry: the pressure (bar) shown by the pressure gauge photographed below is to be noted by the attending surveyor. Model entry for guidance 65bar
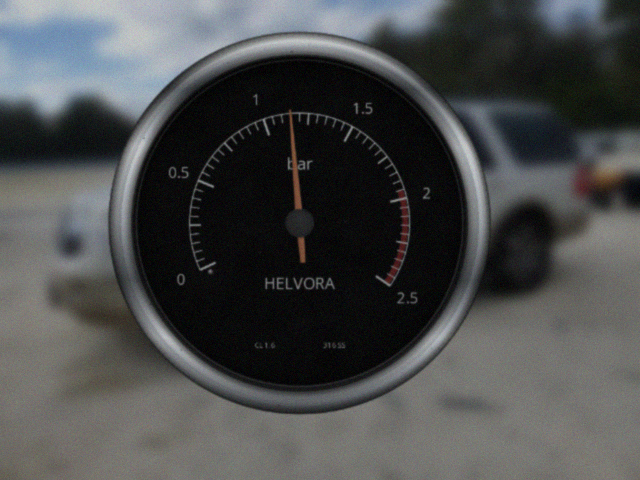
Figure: 1.15bar
